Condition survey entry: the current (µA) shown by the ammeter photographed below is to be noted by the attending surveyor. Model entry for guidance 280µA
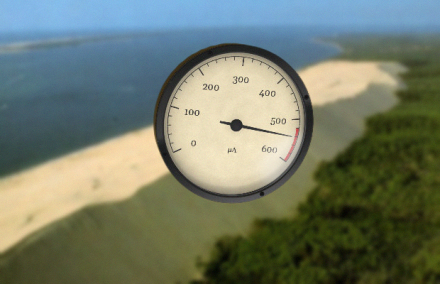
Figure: 540µA
